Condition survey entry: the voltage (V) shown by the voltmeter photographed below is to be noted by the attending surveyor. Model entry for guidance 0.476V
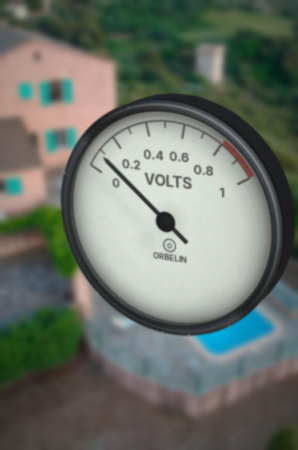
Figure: 0.1V
